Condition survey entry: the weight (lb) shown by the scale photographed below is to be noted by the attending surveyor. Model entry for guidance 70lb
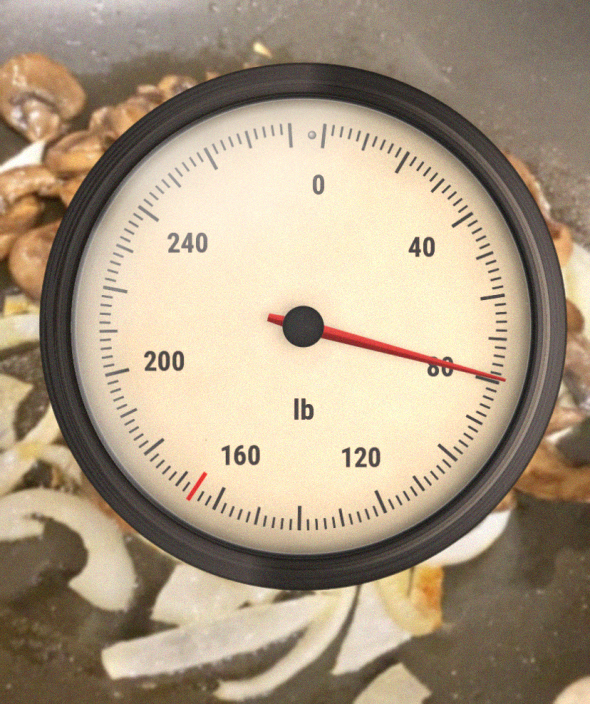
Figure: 79lb
